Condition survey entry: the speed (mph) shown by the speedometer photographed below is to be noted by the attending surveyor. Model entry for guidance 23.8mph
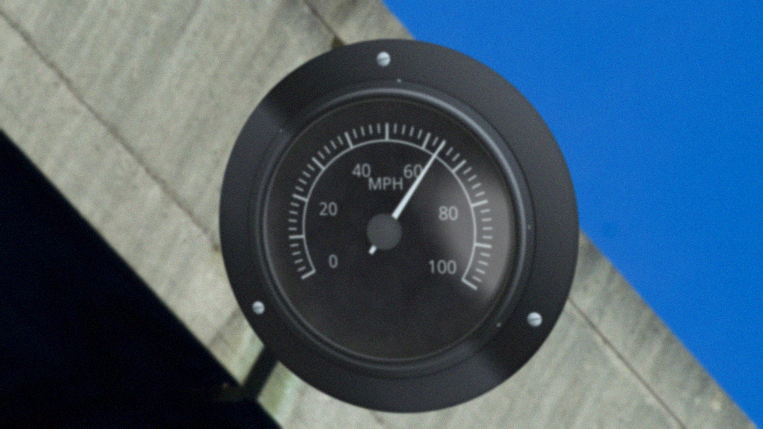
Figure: 64mph
